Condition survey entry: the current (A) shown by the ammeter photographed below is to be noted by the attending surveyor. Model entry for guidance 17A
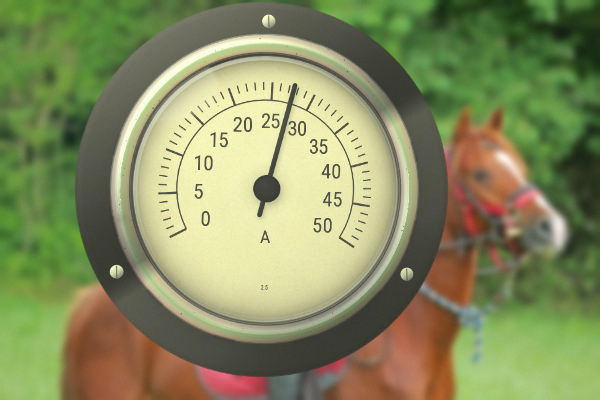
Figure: 27.5A
